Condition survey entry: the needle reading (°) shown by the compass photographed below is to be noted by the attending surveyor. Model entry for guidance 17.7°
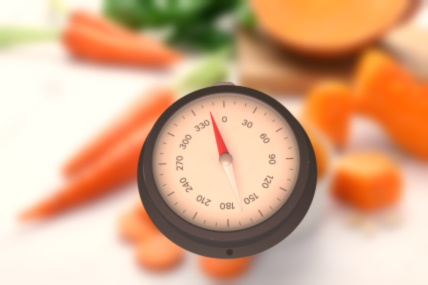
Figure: 345°
